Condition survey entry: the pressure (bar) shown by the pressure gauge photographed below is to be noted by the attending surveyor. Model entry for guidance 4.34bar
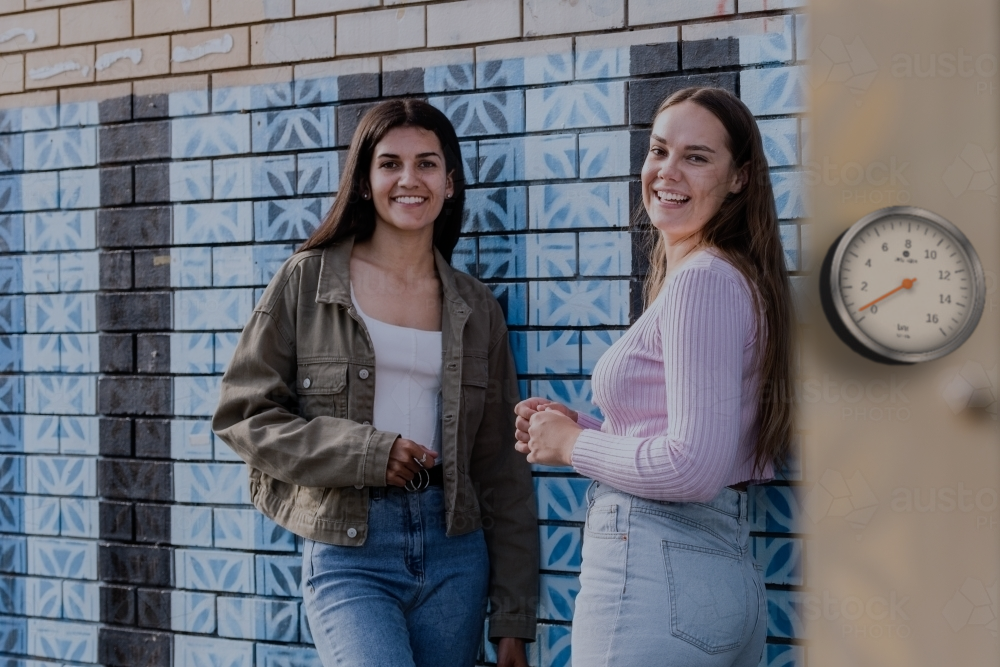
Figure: 0.5bar
